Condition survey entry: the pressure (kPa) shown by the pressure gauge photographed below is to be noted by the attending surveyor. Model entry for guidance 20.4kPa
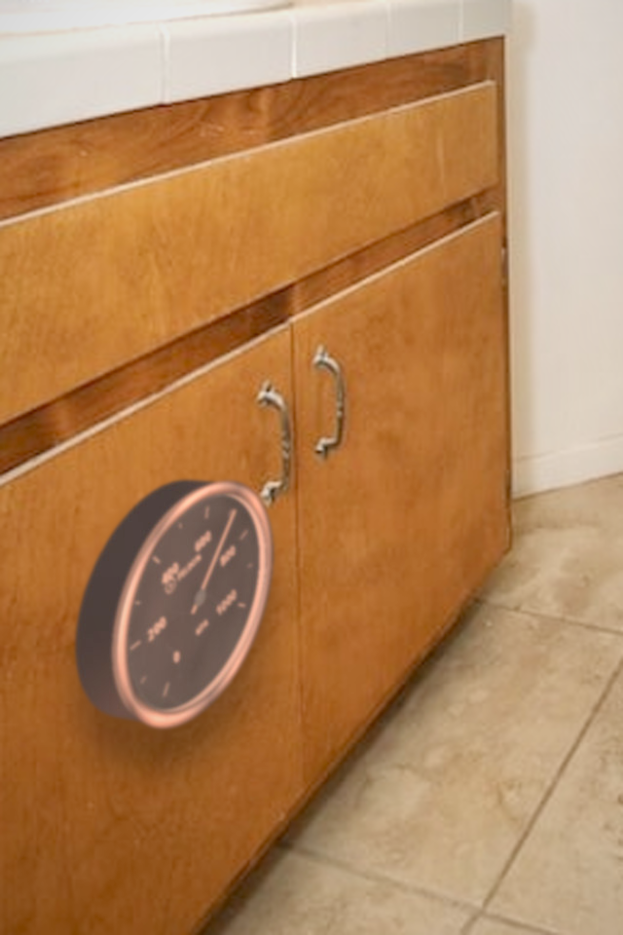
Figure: 700kPa
